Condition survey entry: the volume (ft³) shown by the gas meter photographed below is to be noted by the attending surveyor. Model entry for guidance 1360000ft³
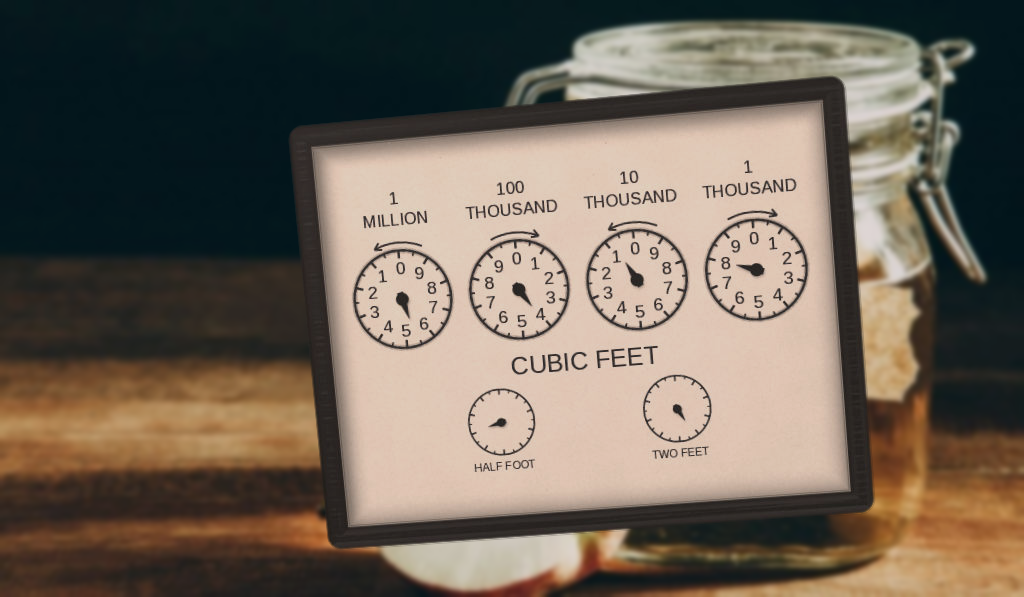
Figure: 540800ft³
